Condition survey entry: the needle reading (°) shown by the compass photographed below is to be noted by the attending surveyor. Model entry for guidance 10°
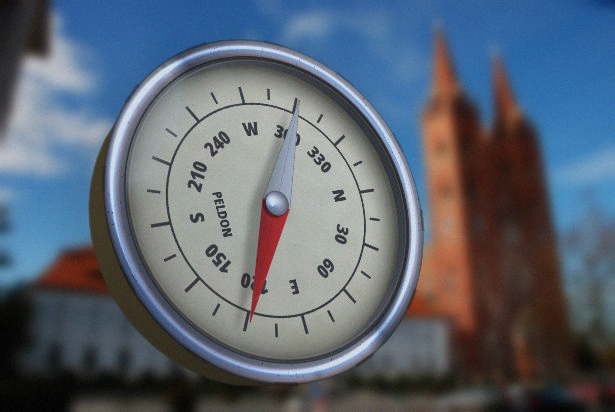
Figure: 120°
